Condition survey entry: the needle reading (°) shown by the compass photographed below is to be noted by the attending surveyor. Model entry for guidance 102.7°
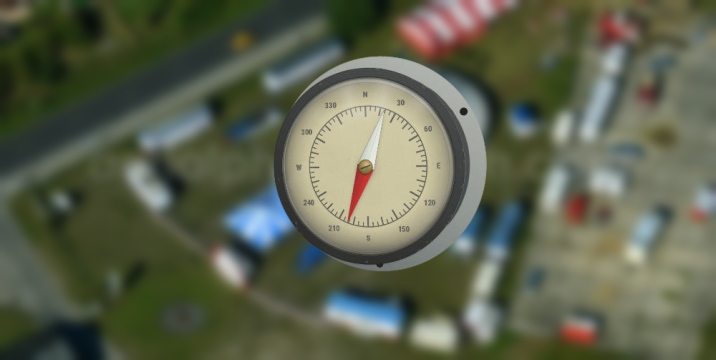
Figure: 200°
